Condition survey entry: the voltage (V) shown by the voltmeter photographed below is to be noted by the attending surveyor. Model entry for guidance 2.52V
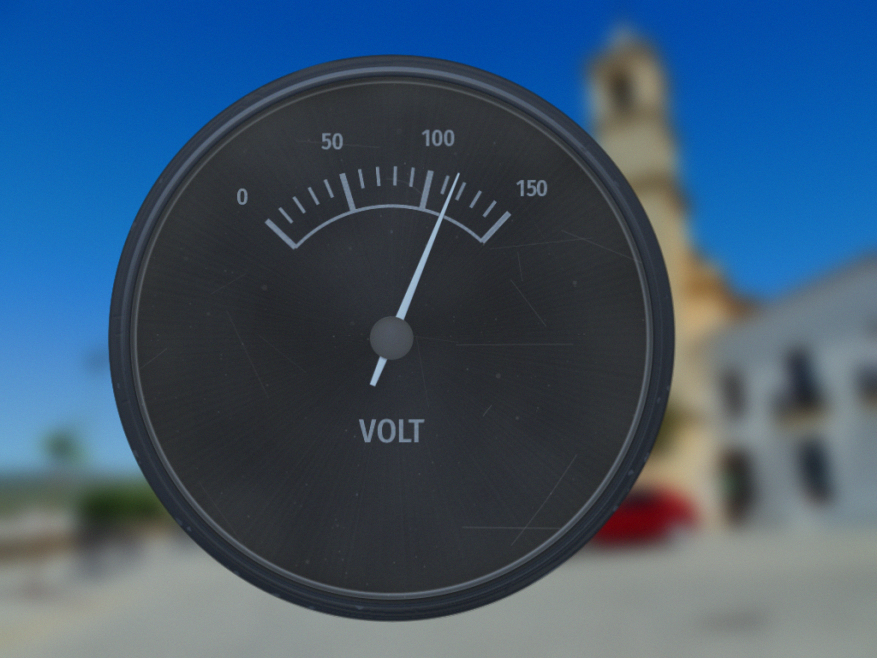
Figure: 115V
